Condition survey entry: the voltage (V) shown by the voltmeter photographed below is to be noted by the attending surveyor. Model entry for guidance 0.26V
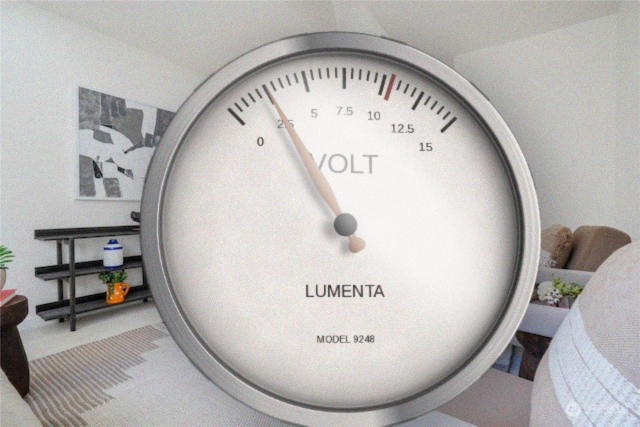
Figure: 2.5V
